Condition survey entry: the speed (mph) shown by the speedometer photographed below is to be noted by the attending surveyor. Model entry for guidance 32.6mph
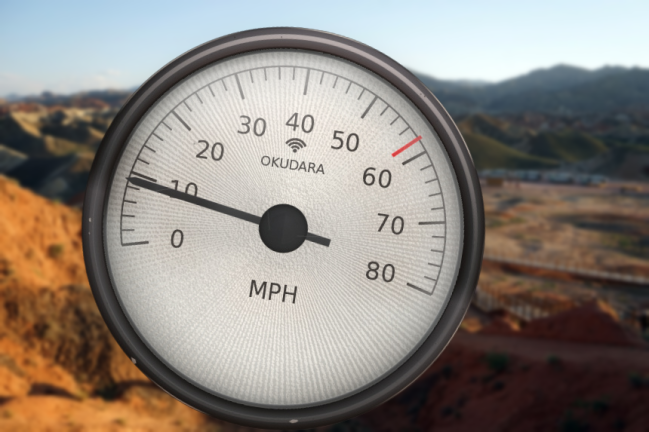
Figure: 9mph
